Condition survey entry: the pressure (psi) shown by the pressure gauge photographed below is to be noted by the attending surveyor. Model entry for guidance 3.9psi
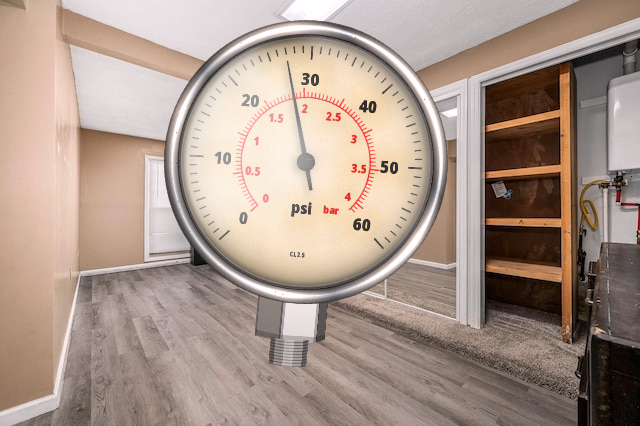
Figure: 27psi
